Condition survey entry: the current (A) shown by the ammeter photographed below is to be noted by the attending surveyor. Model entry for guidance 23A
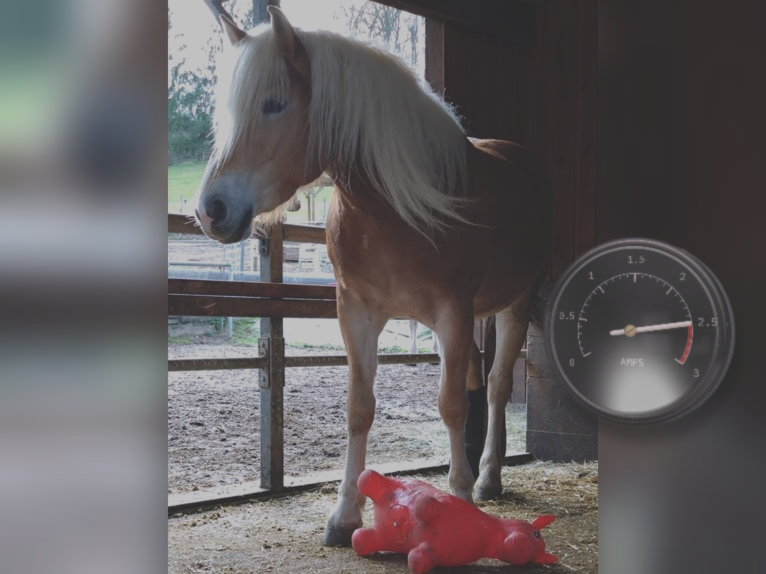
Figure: 2.5A
